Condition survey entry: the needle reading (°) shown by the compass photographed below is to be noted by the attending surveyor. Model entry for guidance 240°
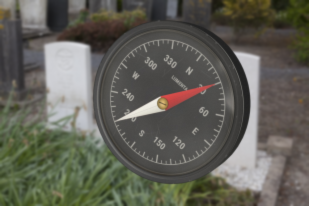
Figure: 30°
